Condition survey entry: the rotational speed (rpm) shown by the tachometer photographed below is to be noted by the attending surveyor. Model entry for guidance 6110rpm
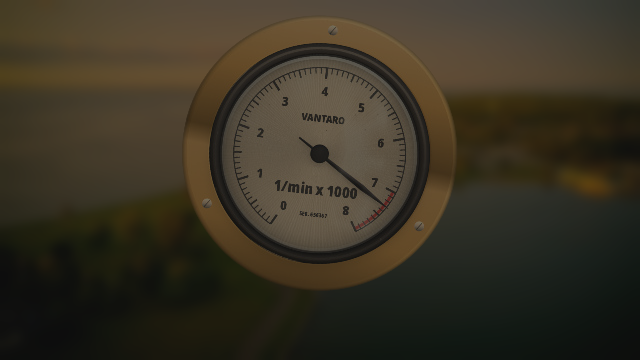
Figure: 7300rpm
